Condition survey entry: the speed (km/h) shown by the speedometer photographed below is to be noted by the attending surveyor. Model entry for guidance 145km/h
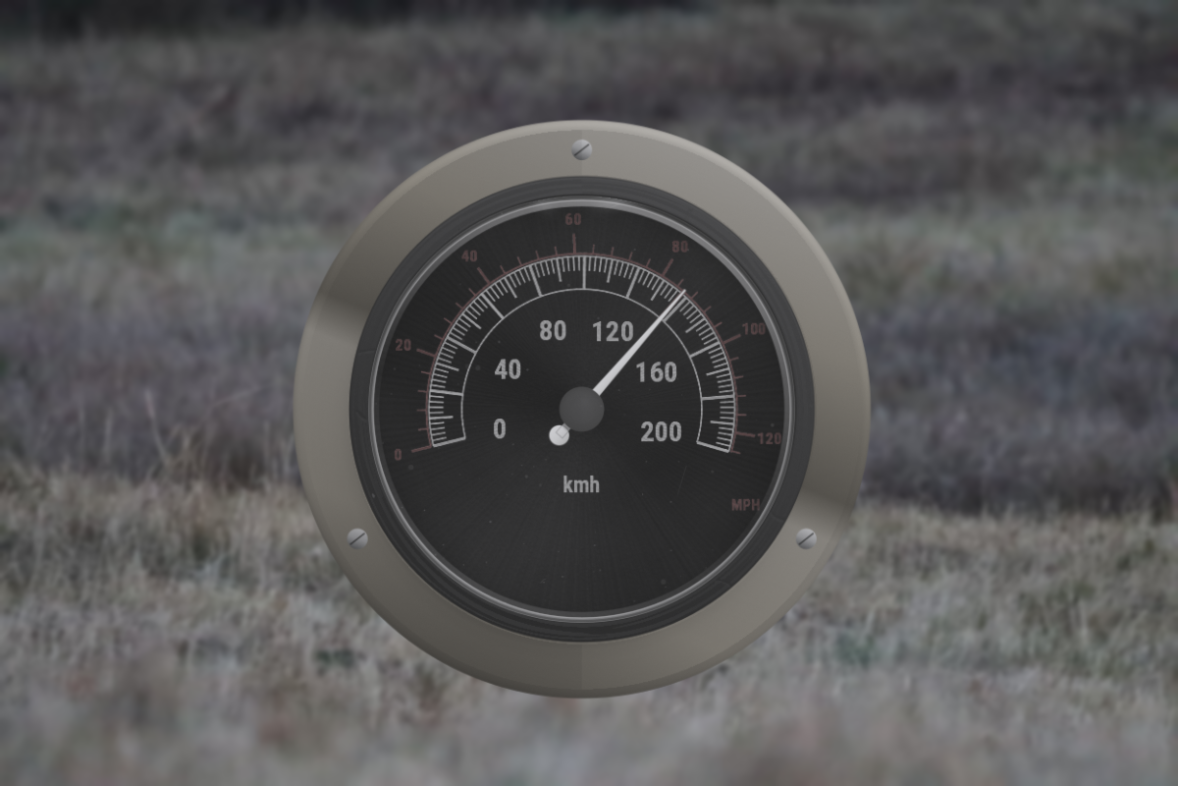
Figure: 138km/h
